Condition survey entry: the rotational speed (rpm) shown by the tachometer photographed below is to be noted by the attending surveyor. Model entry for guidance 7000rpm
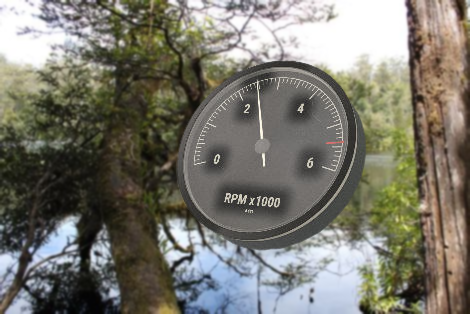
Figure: 2500rpm
